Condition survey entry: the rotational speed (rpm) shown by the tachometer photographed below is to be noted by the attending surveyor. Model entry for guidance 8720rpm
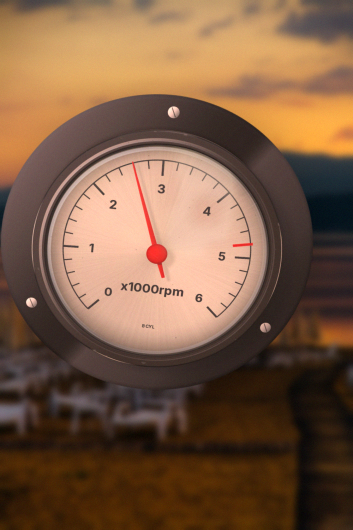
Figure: 2600rpm
